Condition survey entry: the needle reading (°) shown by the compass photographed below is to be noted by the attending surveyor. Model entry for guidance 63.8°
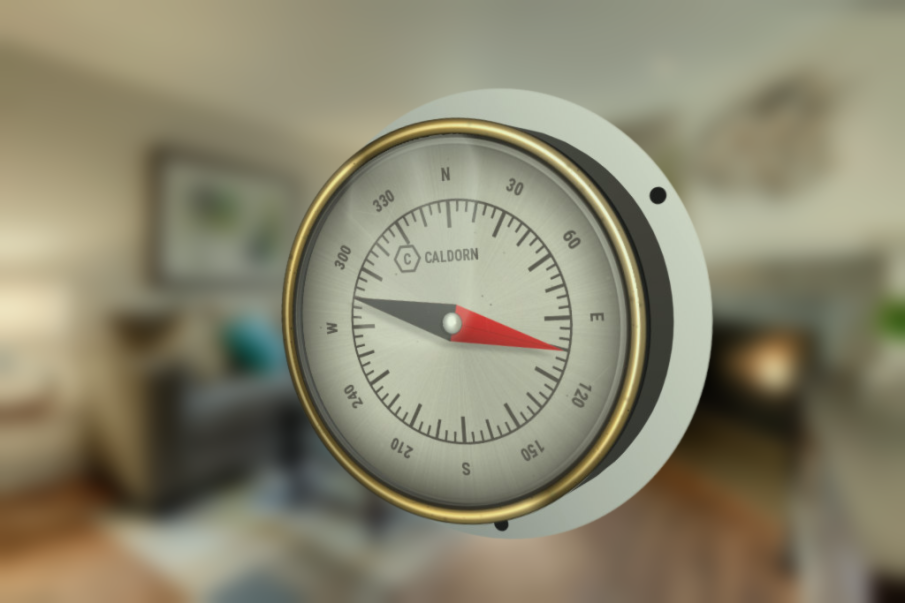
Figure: 105°
